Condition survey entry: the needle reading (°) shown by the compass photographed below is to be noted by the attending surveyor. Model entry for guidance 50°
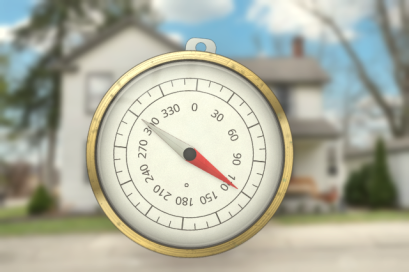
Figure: 120°
